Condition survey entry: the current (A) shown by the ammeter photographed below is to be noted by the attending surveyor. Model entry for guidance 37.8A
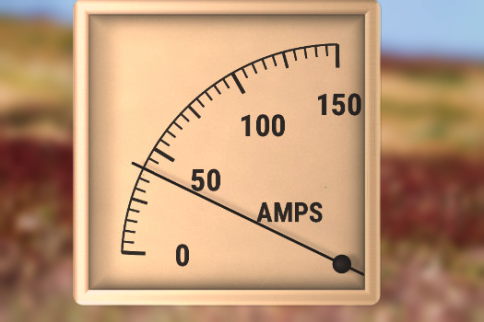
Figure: 40A
